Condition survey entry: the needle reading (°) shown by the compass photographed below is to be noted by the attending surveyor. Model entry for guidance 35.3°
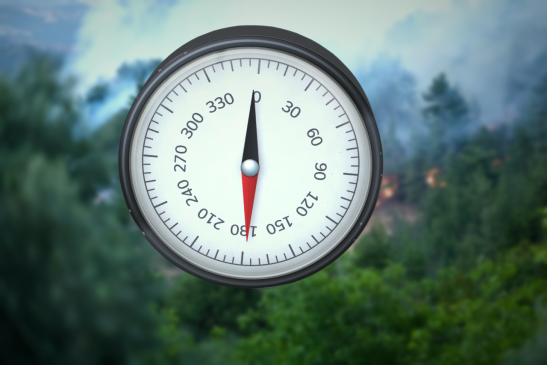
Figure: 177.5°
